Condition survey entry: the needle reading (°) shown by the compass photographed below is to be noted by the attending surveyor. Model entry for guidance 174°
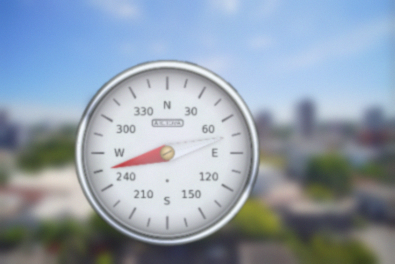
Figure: 255°
